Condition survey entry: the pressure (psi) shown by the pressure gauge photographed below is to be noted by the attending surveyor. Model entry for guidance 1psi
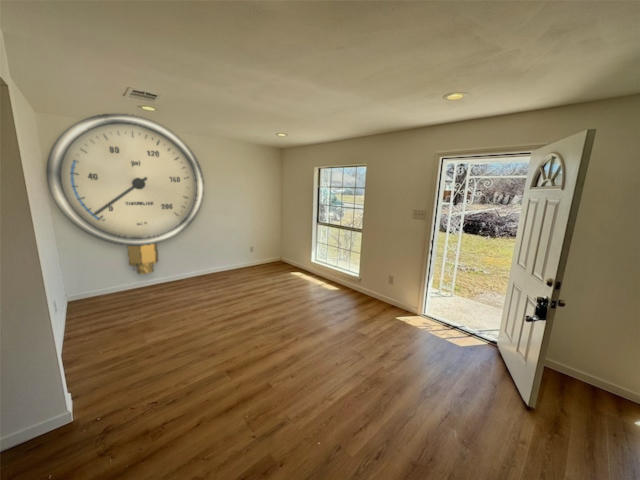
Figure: 5psi
